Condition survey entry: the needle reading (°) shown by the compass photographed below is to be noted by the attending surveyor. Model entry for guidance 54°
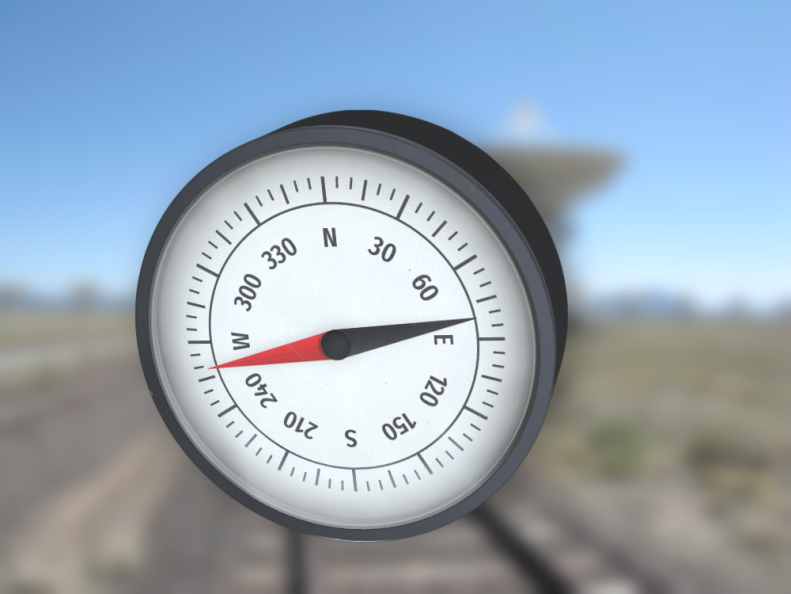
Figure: 260°
